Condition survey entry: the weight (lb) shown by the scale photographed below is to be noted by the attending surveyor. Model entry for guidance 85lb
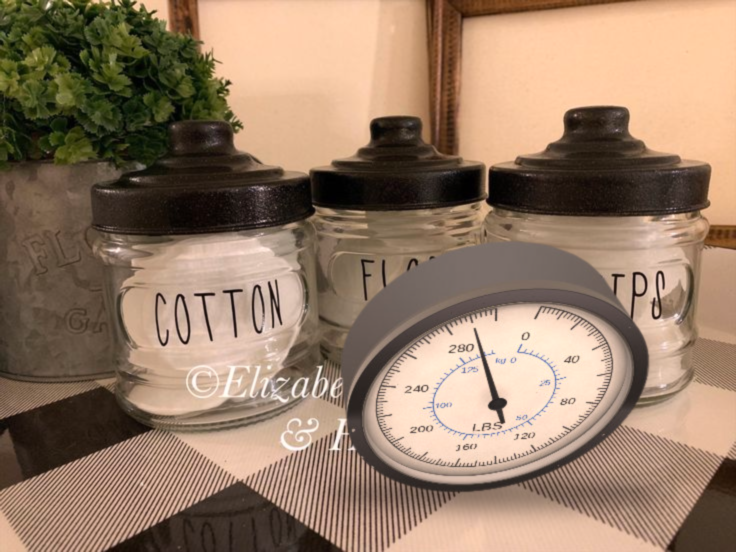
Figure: 290lb
